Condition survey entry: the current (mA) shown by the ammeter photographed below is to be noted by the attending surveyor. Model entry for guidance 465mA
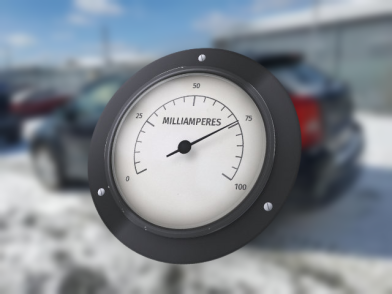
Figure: 75mA
